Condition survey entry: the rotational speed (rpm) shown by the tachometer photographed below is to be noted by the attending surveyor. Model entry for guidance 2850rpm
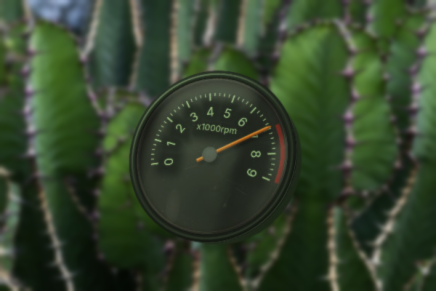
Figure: 7000rpm
